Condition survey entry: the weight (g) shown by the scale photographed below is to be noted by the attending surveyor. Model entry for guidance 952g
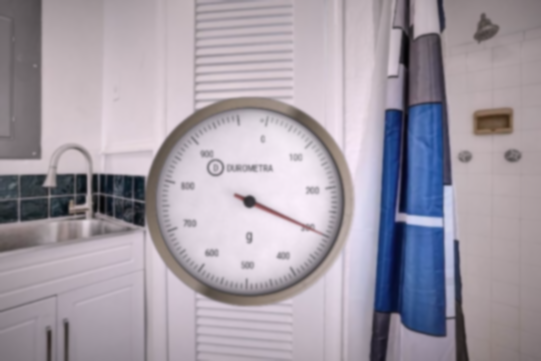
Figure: 300g
